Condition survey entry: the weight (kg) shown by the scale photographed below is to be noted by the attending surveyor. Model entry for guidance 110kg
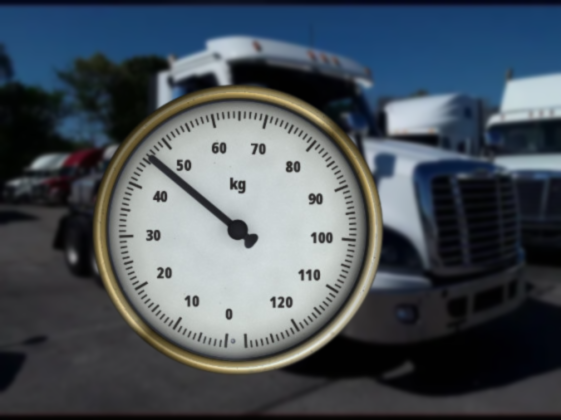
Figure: 46kg
